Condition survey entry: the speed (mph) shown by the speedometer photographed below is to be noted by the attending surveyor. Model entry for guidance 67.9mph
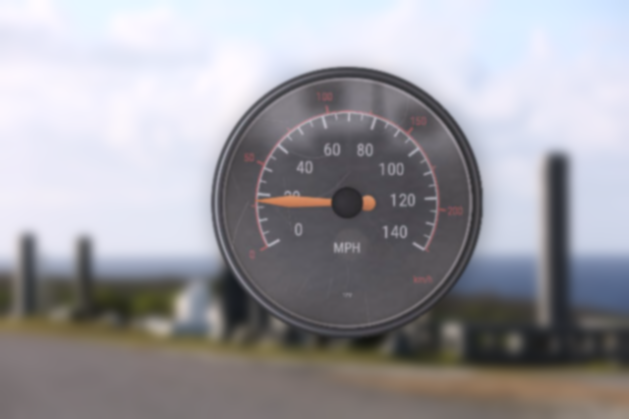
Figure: 17.5mph
